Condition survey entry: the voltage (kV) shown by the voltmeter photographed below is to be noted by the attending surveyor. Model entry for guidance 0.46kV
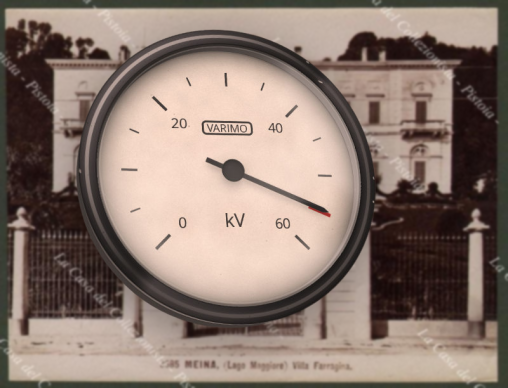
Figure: 55kV
